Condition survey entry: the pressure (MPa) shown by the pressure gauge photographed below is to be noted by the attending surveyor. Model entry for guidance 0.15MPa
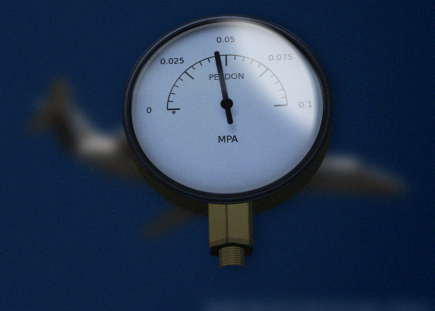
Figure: 0.045MPa
